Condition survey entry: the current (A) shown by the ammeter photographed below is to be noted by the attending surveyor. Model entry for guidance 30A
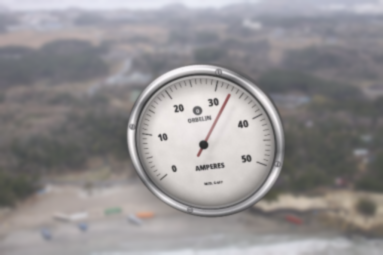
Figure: 33A
